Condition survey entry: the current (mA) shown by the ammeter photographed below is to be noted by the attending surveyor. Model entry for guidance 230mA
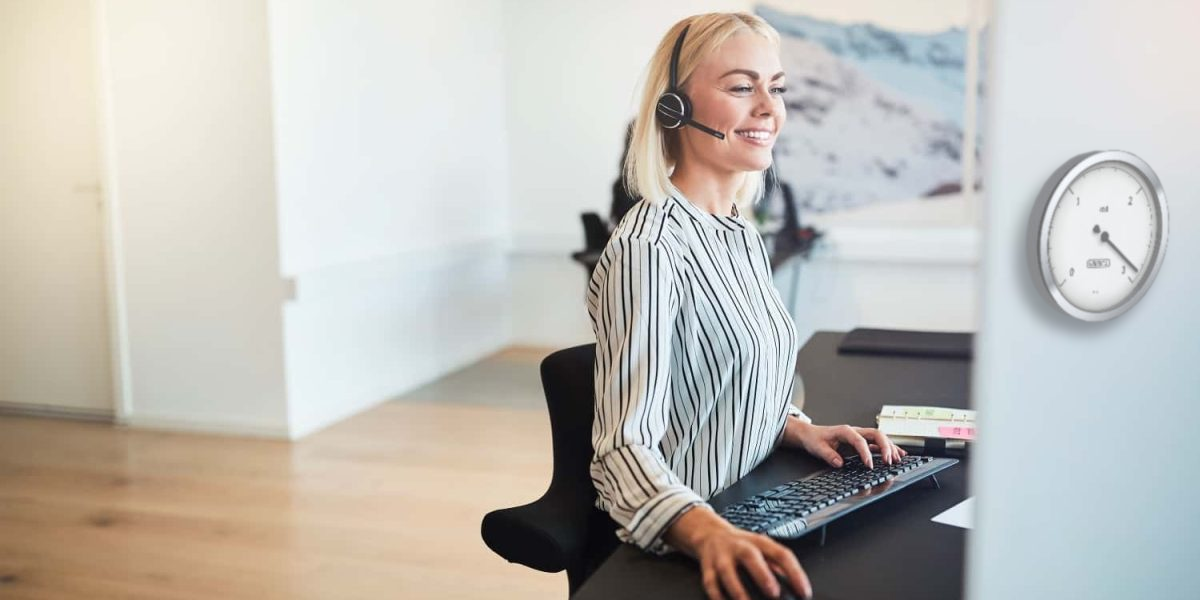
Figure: 2.9mA
